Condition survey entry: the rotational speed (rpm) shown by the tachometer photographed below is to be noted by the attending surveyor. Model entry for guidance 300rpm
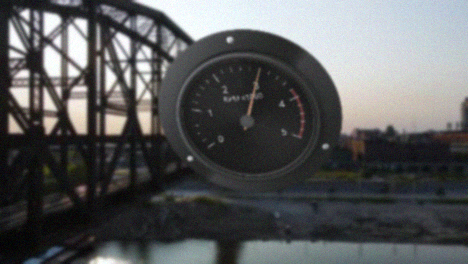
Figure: 3000rpm
